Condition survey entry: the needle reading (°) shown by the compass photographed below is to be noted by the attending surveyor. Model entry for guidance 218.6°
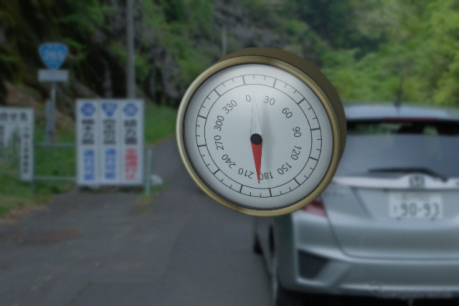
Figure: 190°
